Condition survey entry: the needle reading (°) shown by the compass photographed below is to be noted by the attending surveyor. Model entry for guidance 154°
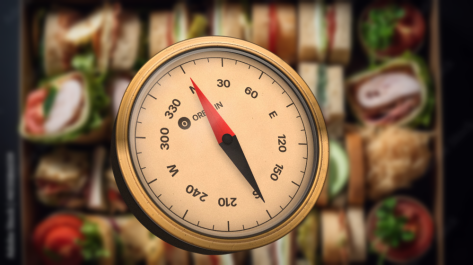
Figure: 0°
